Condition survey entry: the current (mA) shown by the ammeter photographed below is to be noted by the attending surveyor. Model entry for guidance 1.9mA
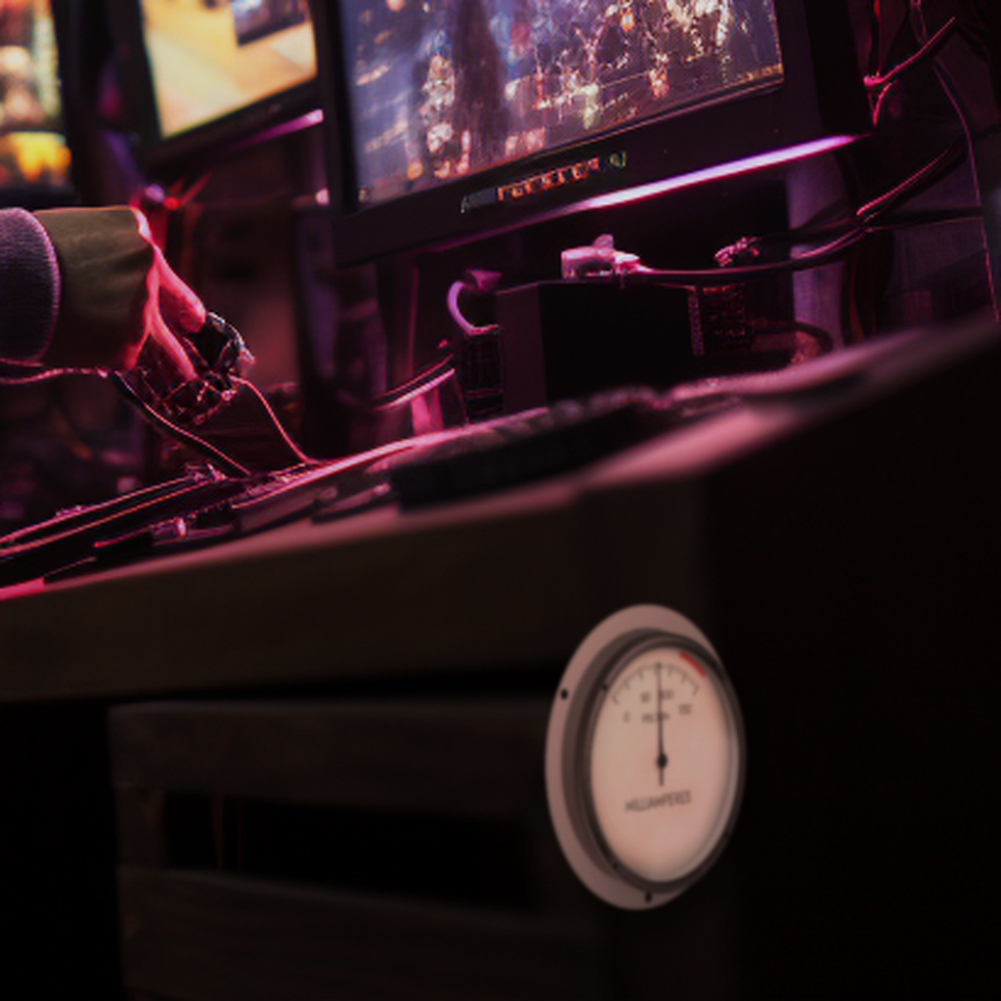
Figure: 75mA
